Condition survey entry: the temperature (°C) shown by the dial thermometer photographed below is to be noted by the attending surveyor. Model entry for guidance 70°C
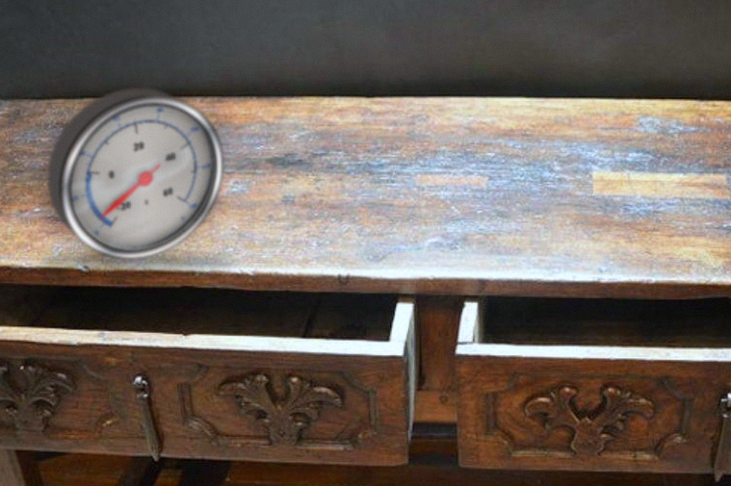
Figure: -15°C
